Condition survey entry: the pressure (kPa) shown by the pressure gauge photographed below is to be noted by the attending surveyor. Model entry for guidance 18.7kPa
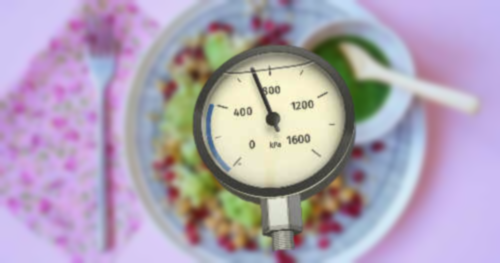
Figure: 700kPa
